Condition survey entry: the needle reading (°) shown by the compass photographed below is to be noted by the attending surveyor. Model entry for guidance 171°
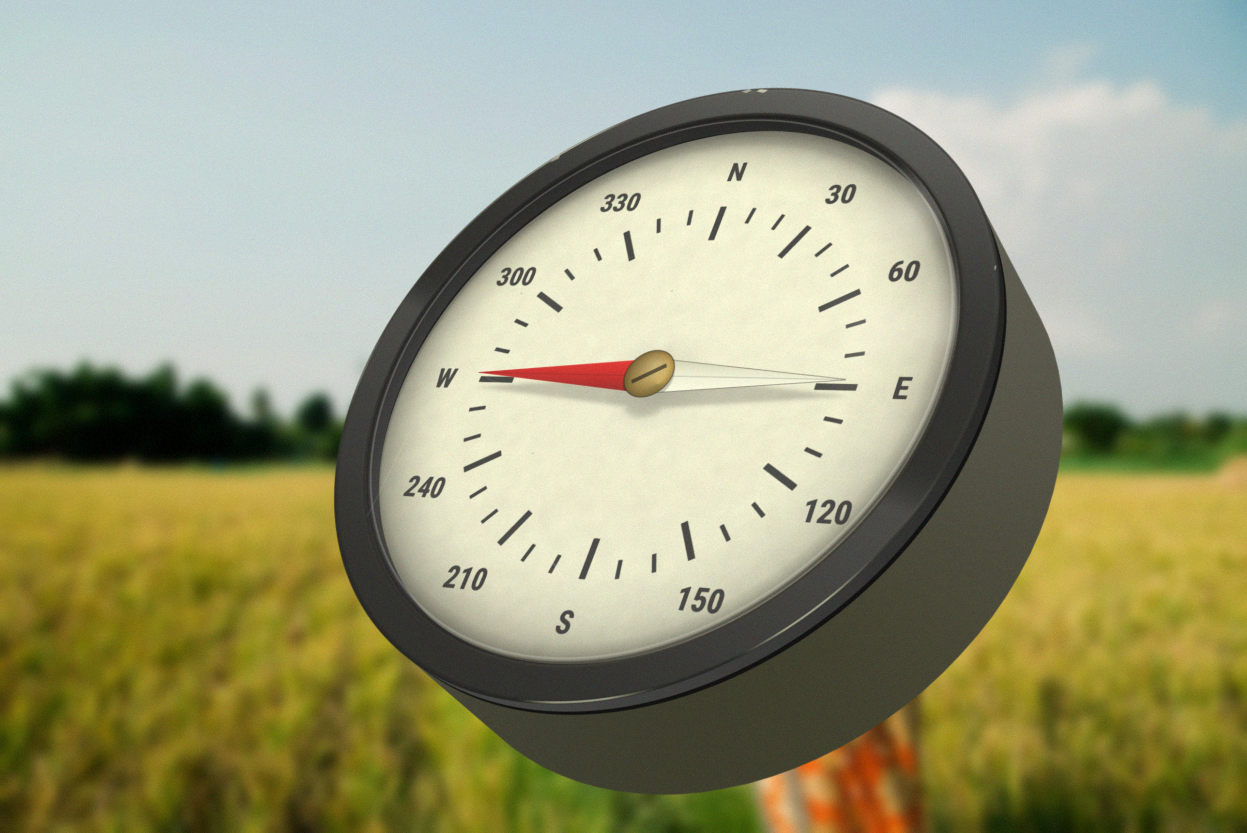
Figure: 270°
